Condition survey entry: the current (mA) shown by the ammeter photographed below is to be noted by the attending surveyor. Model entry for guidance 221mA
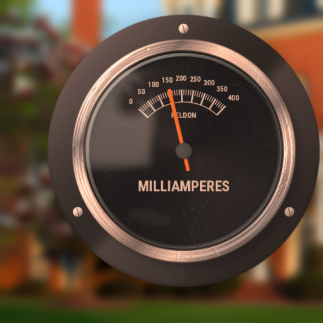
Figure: 150mA
